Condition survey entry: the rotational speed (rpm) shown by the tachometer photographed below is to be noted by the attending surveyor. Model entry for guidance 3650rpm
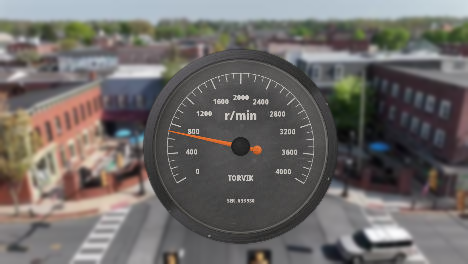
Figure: 700rpm
